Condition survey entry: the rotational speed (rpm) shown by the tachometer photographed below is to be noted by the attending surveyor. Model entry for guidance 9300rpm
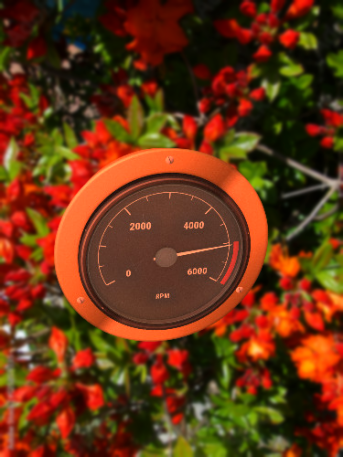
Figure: 5000rpm
